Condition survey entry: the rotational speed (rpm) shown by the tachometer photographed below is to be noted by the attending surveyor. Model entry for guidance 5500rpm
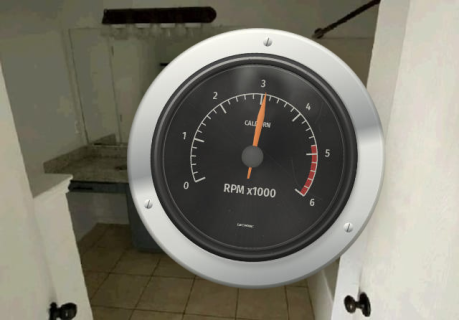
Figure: 3100rpm
